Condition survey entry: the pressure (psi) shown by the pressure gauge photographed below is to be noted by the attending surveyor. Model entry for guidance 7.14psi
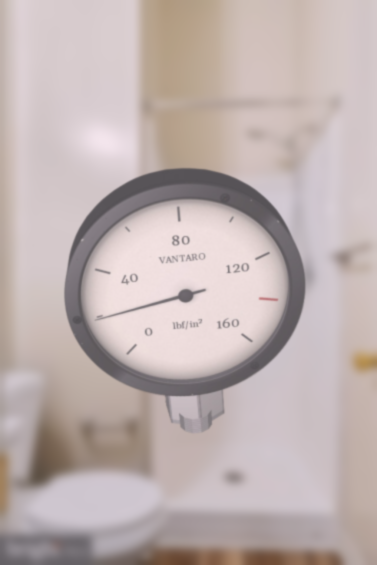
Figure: 20psi
